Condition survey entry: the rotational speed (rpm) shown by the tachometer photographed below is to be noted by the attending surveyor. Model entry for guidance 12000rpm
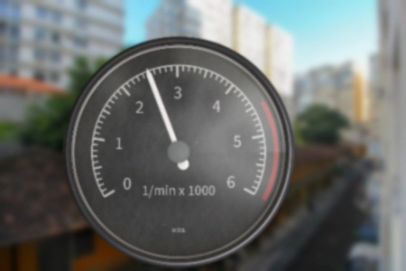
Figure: 2500rpm
